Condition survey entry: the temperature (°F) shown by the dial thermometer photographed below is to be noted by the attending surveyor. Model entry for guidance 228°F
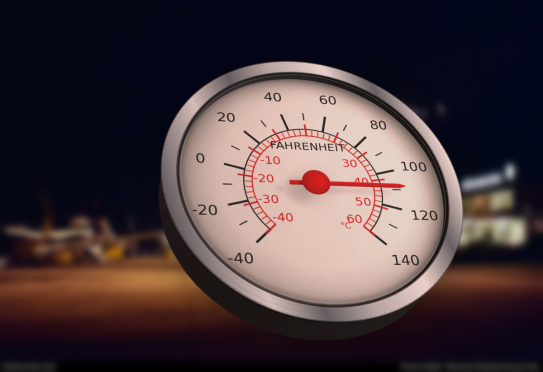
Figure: 110°F
